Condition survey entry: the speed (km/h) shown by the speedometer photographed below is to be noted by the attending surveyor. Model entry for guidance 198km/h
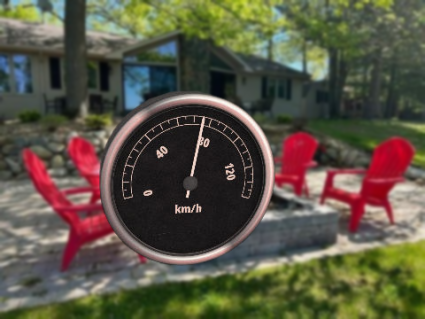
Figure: 75km/h
